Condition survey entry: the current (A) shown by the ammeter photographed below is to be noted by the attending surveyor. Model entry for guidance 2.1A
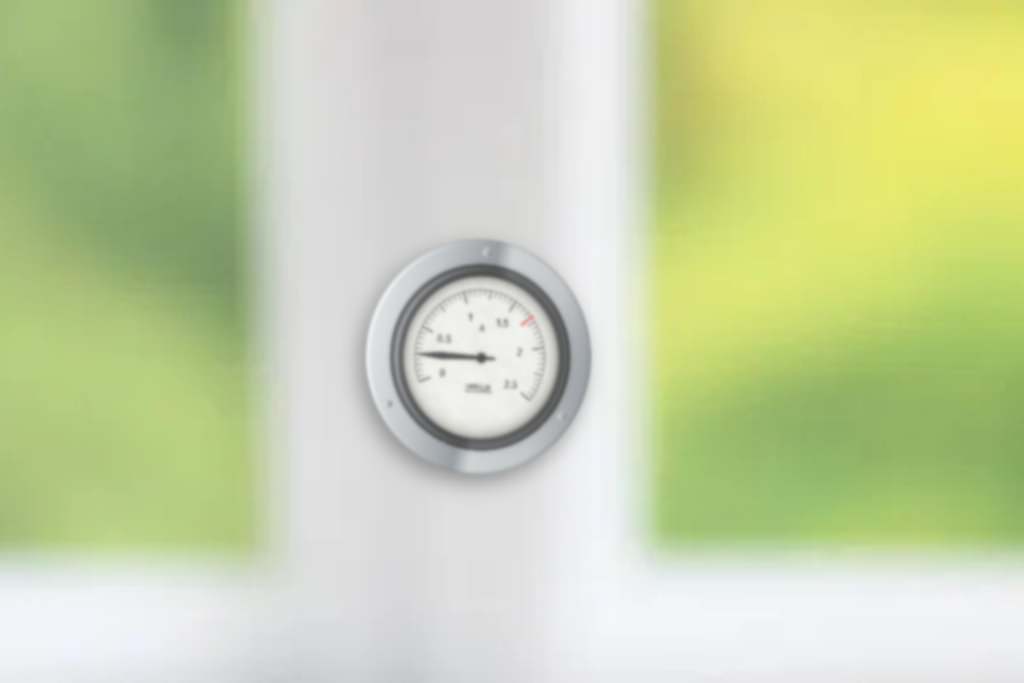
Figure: 0.25A
